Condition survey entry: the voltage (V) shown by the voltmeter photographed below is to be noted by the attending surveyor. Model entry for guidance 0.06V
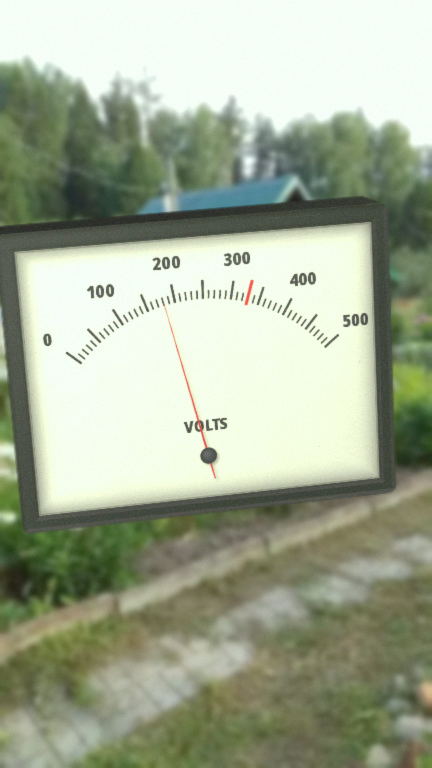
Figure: 180V
